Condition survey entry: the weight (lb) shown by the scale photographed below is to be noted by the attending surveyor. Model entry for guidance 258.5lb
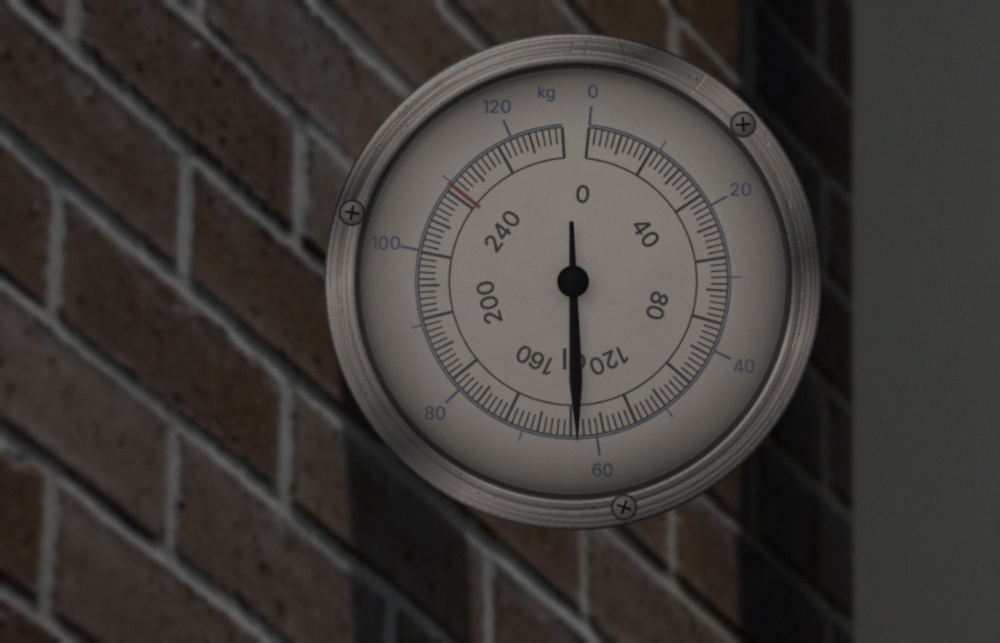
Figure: 138lb
